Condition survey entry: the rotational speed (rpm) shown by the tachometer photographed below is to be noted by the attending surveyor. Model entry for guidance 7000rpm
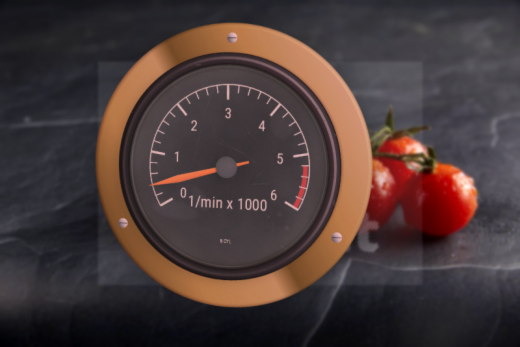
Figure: 400rpm
